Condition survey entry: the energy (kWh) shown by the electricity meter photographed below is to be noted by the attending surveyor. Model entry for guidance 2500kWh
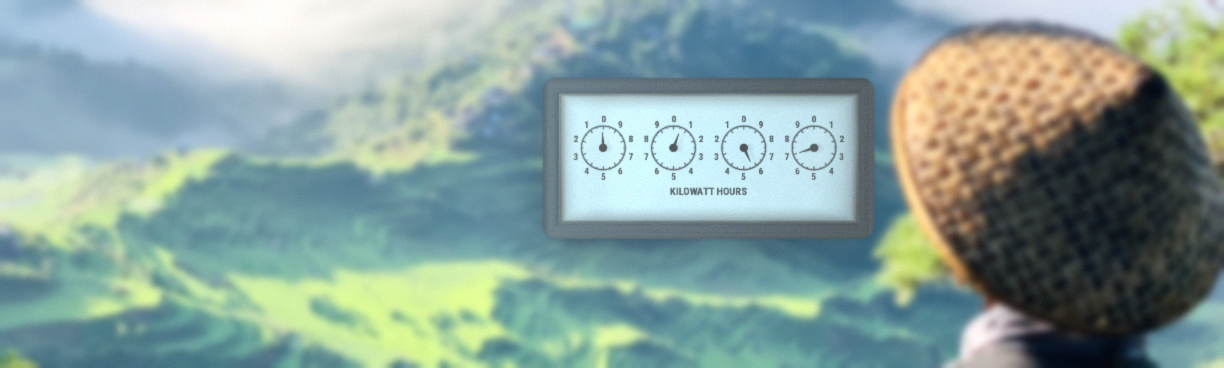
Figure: 57kWh
